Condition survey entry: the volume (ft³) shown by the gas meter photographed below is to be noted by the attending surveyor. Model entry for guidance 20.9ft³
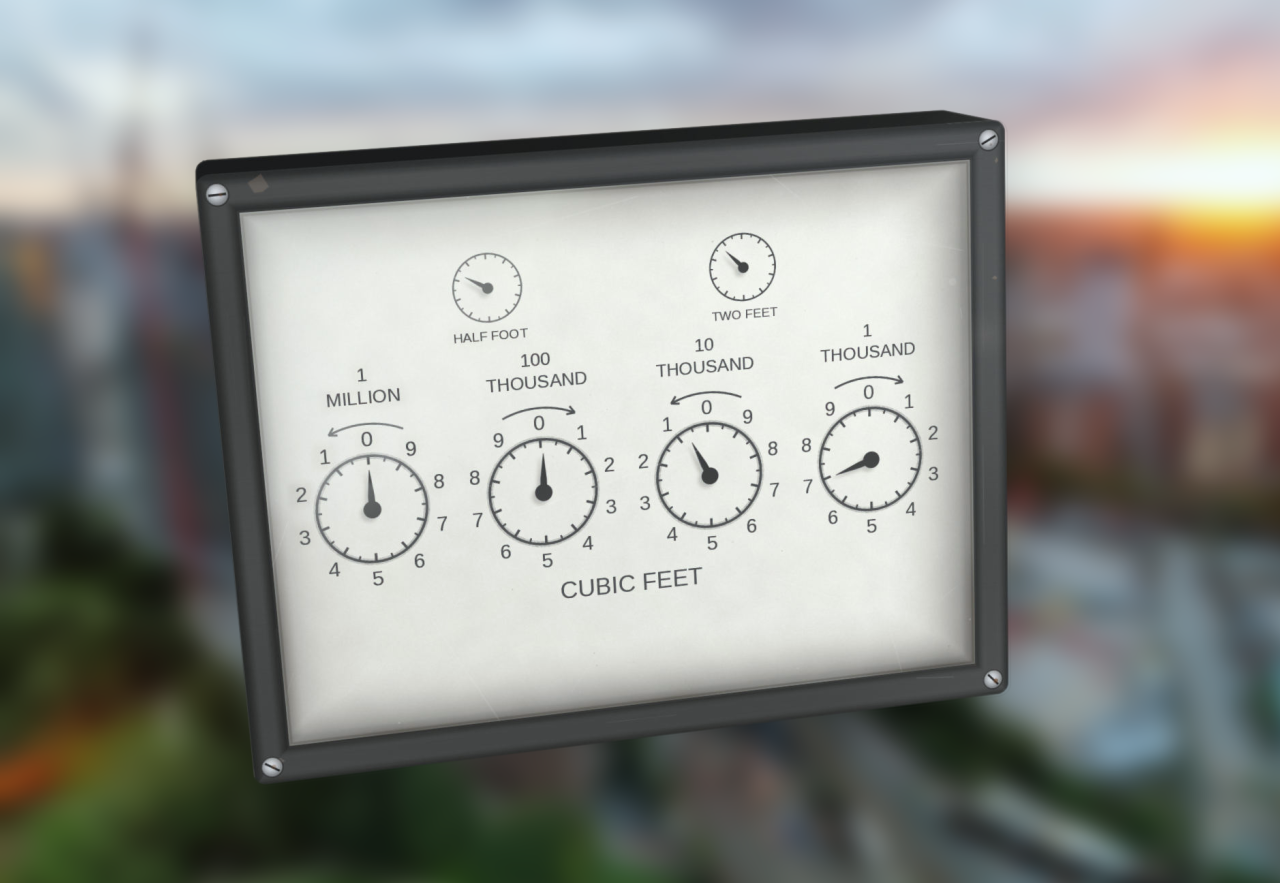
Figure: 700ft³
